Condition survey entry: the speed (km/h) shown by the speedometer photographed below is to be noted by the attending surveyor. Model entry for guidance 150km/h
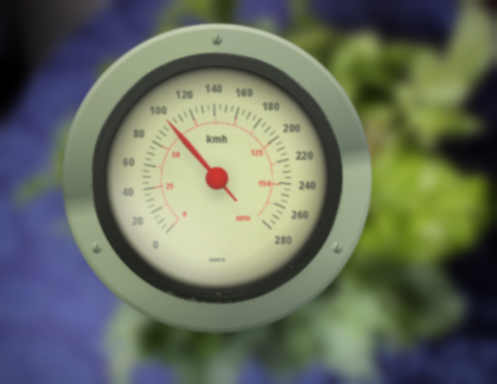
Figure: 100km/h
